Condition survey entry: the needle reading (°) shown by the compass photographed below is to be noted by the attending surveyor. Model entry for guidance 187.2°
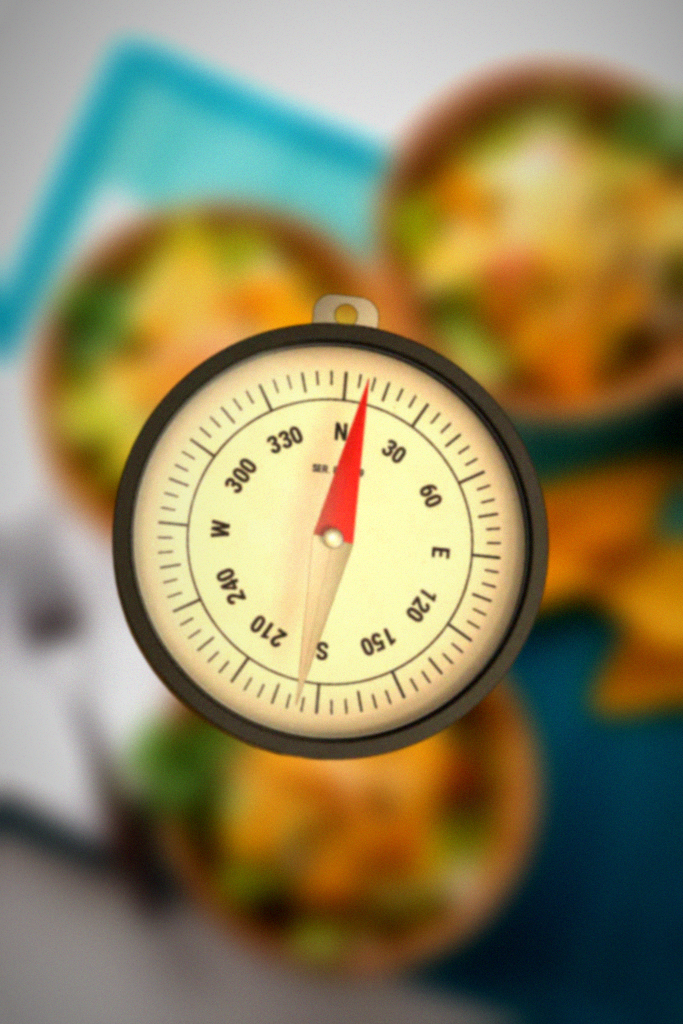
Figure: 7.5°
